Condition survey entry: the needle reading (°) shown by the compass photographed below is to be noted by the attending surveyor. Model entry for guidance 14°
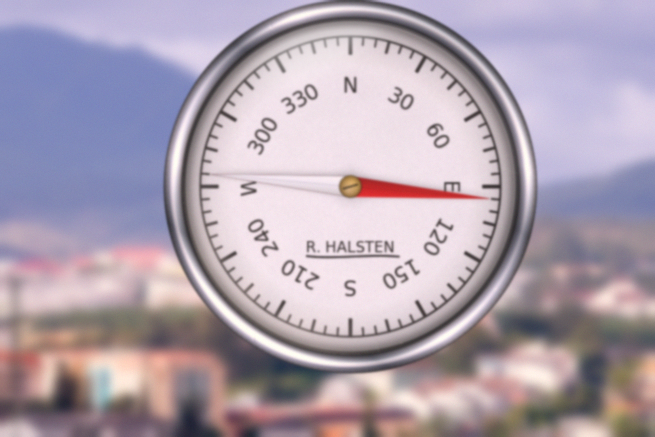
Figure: 95°
